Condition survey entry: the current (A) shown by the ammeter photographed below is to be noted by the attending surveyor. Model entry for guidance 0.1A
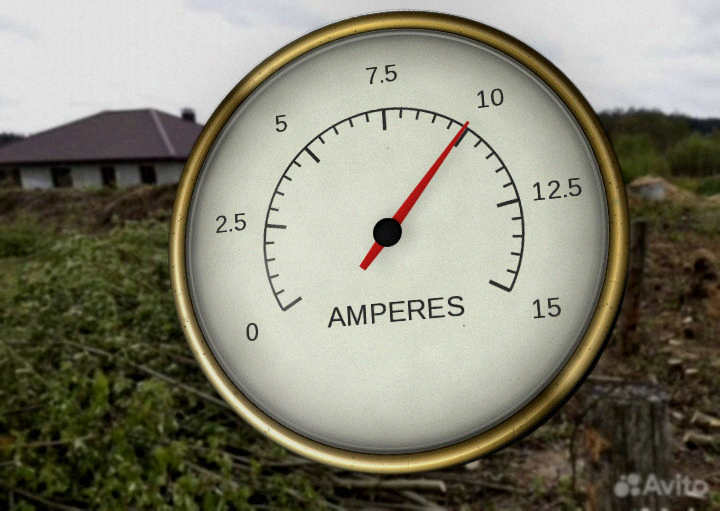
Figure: 10A
